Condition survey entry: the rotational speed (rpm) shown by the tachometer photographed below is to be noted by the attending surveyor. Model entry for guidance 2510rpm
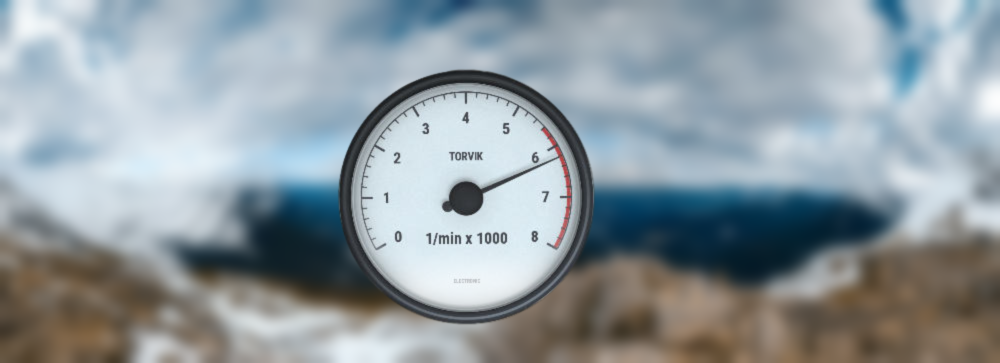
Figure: 6200rpm
